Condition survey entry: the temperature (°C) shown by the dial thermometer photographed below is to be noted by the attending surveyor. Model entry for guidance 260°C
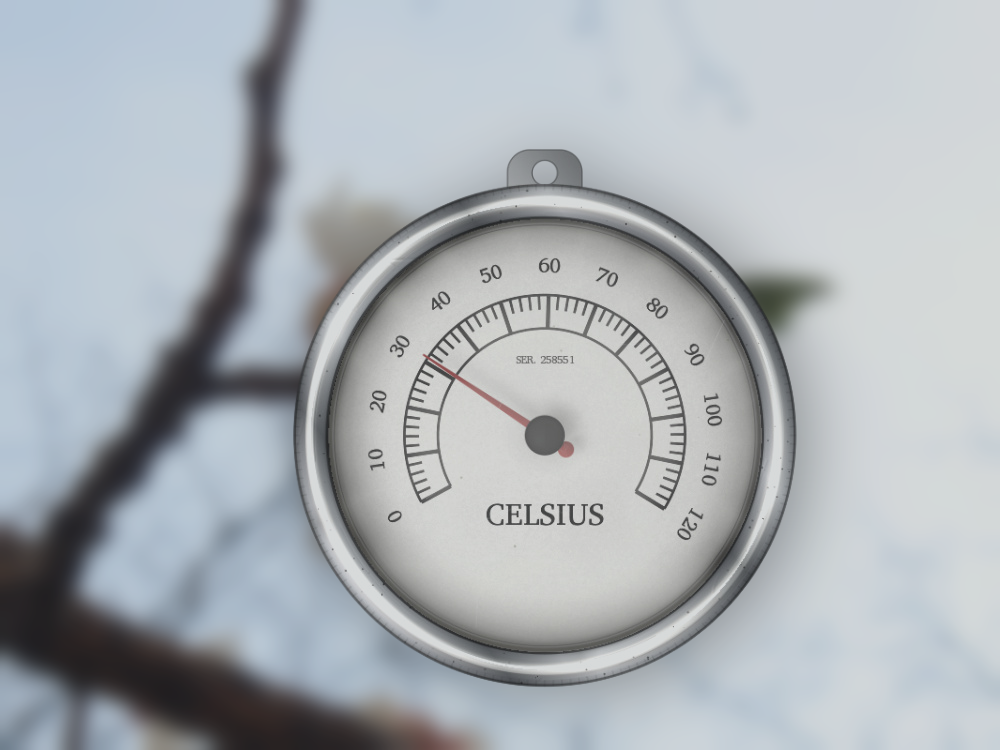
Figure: 31°C
